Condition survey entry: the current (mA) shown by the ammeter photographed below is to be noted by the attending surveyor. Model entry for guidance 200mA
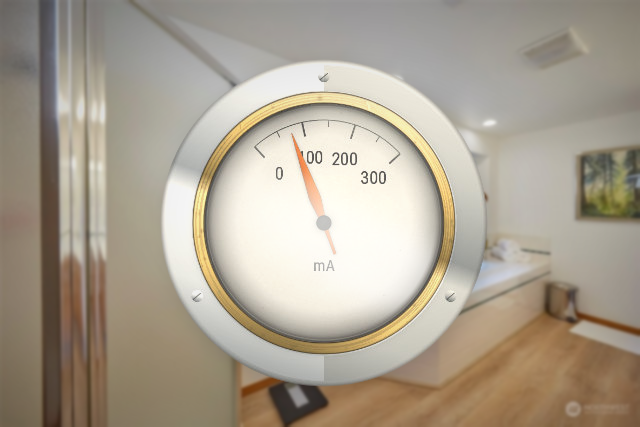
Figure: 75mA
